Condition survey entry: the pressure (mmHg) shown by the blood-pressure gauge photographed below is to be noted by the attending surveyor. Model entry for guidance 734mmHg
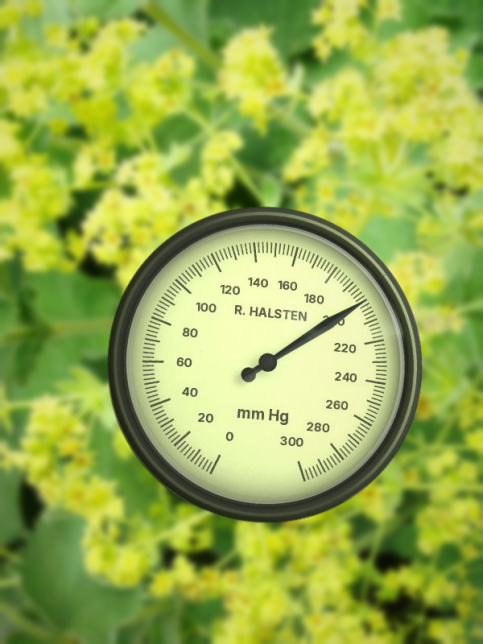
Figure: 200mmHg
